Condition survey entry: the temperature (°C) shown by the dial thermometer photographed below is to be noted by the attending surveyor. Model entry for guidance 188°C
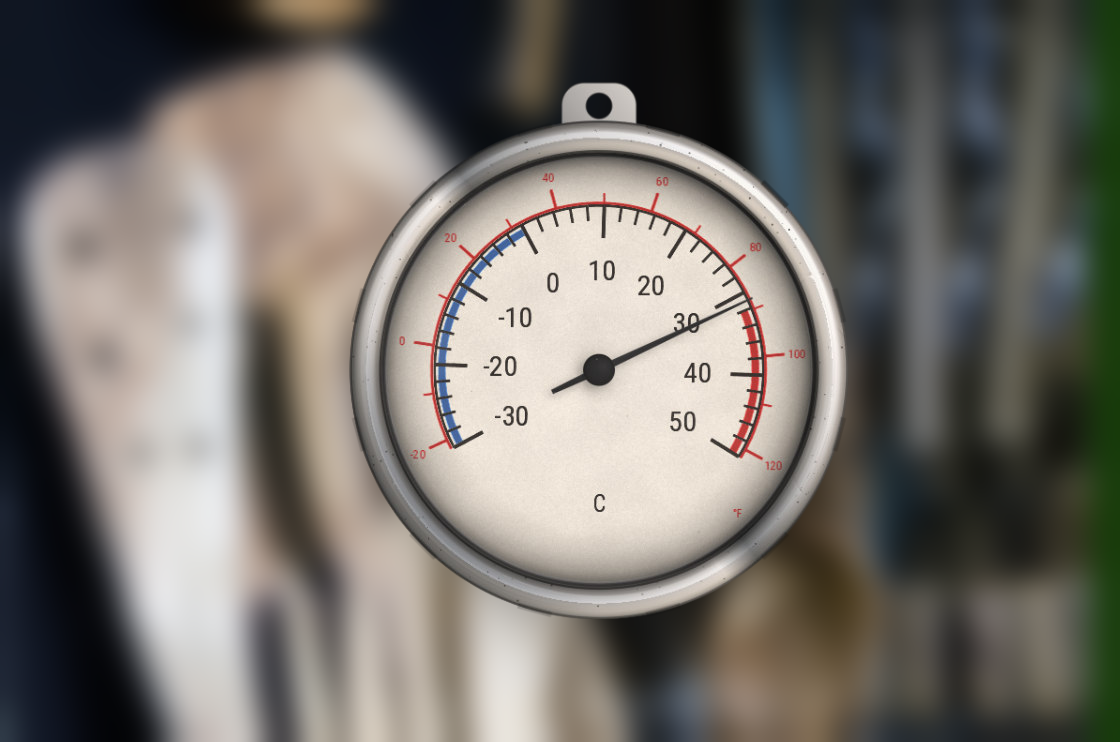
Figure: 31°C
